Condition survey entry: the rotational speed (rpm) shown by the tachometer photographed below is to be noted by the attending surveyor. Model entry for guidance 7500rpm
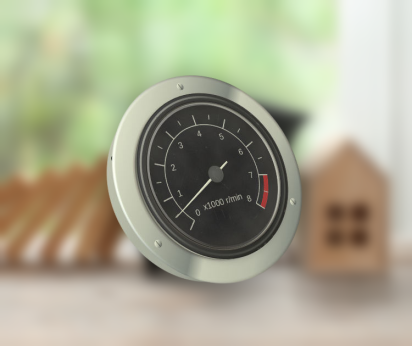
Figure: 500rpm
